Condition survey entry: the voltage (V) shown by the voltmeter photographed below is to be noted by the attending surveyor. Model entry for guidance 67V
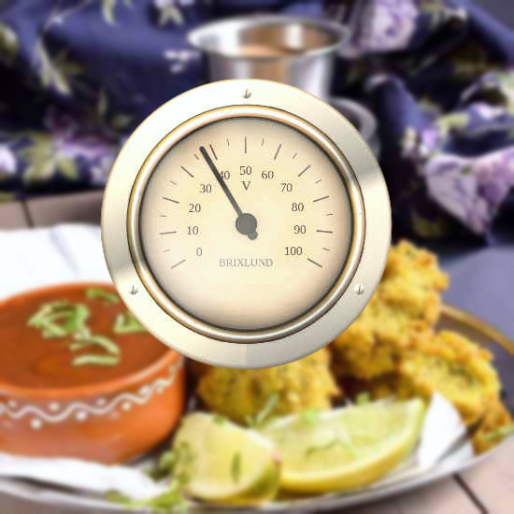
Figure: 37.5V
